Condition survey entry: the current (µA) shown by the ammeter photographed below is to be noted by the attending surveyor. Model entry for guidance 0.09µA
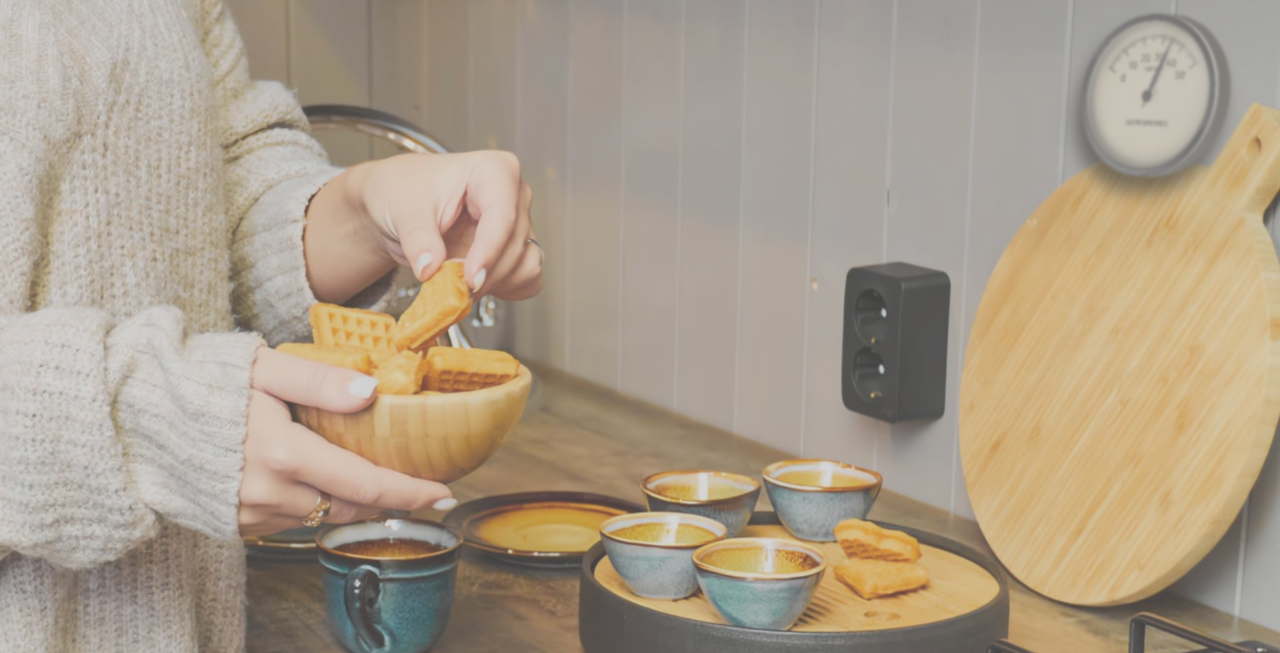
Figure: 35µA
